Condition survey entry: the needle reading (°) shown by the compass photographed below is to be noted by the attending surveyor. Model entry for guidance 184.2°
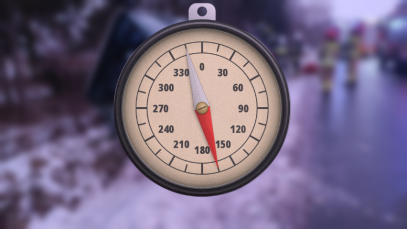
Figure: 165°
